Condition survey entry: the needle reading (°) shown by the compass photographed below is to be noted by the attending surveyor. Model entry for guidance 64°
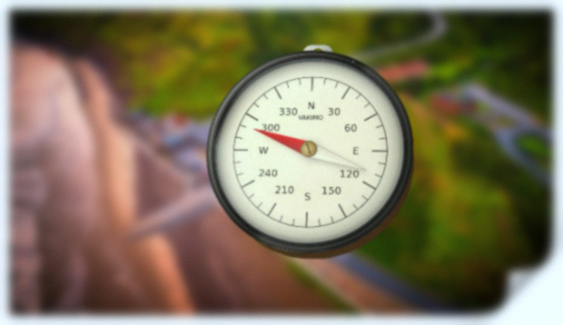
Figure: 290°
